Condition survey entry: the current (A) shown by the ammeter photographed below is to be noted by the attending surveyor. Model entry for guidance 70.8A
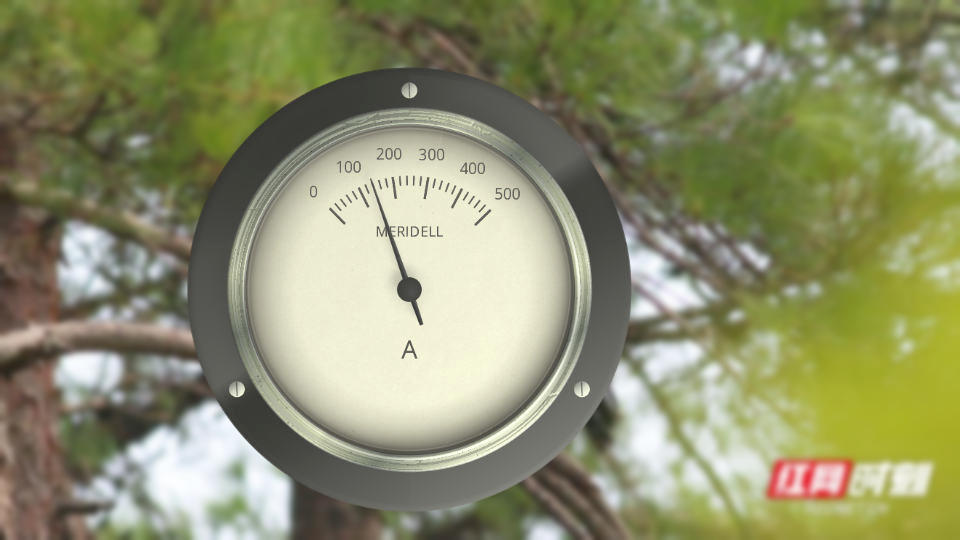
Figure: 140A
